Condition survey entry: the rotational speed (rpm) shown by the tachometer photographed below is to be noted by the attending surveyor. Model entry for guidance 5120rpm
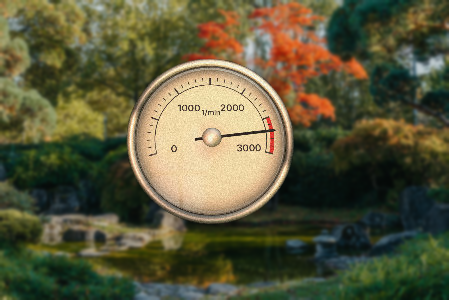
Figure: 2700rpm
